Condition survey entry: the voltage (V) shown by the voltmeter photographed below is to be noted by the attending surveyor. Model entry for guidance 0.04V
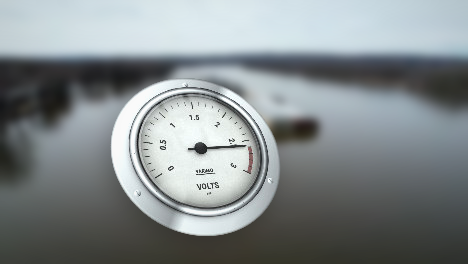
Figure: 2.6V
